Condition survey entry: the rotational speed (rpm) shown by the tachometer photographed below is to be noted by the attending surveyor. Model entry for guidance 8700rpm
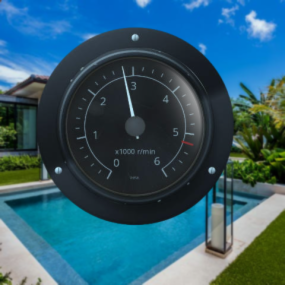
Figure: 2800rpm
